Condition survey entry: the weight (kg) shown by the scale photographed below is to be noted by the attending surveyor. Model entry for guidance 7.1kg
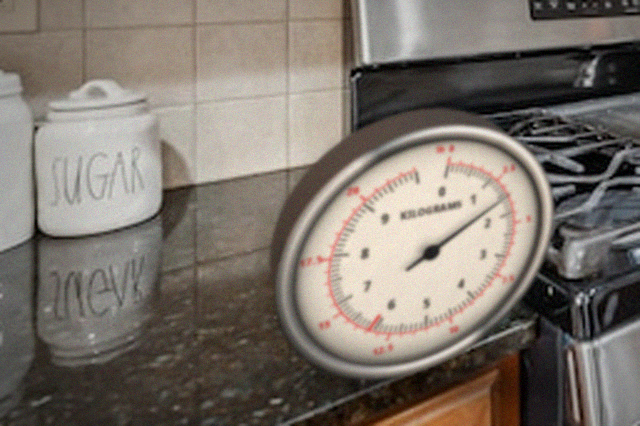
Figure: 1.5kg
